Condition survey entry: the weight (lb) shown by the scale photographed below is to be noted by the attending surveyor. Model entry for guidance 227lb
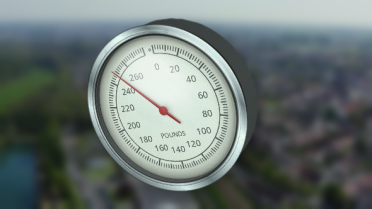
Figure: 250lb
